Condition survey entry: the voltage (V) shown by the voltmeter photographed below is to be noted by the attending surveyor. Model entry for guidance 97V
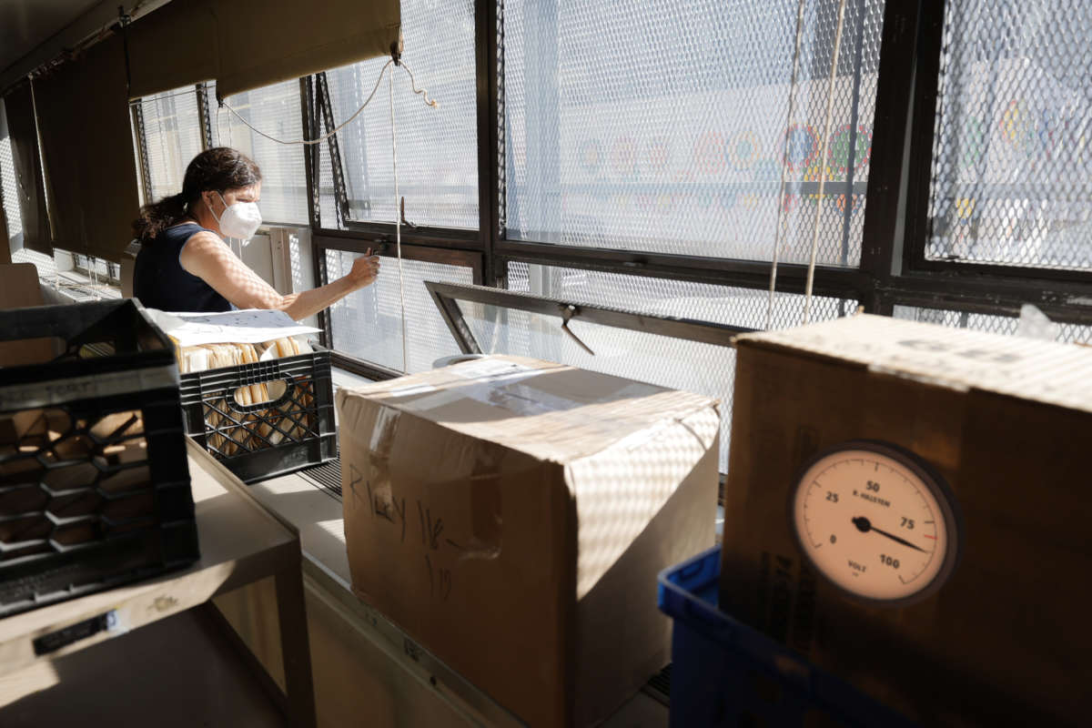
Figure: 85V
